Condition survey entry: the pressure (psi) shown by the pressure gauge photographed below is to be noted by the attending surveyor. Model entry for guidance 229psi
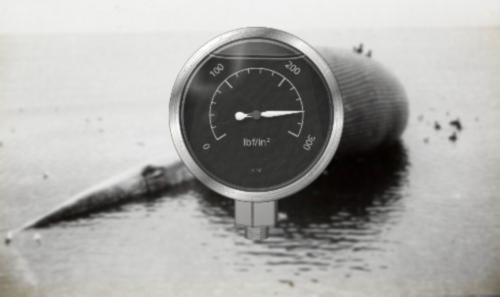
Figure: 260psi
